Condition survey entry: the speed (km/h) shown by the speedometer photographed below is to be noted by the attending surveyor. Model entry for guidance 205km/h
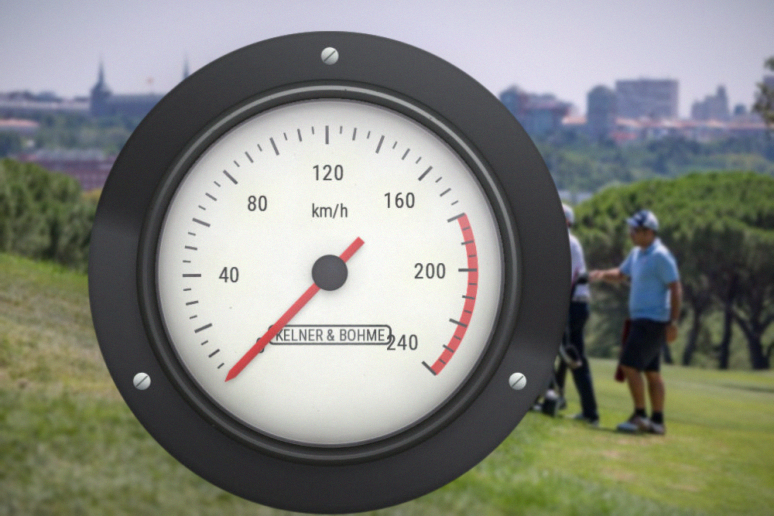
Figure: 0km/h
